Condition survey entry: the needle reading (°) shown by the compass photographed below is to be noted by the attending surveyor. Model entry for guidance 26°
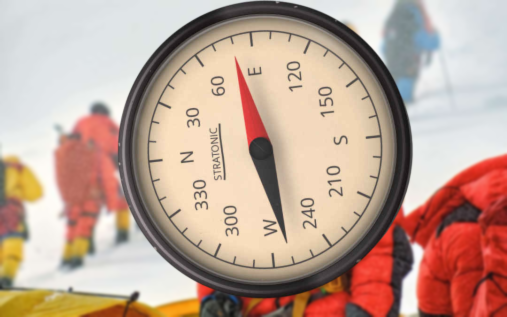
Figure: 80°
